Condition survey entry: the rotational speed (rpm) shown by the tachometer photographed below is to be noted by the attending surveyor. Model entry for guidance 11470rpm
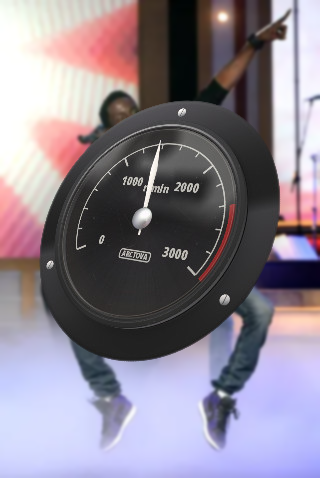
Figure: 1400rpm
